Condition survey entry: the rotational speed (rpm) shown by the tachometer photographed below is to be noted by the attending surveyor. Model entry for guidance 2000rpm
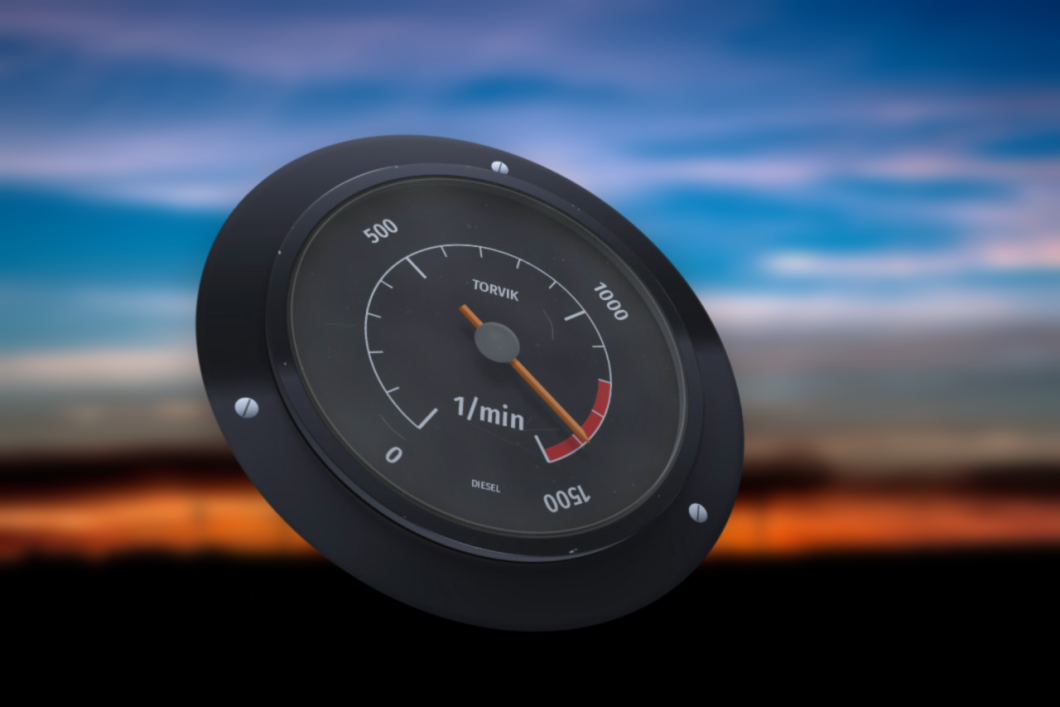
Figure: 1400rpm
